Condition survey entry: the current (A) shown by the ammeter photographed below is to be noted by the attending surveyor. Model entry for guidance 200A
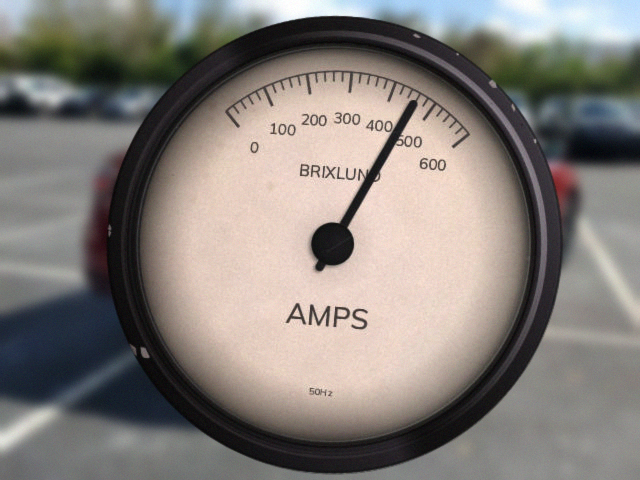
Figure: 460A
